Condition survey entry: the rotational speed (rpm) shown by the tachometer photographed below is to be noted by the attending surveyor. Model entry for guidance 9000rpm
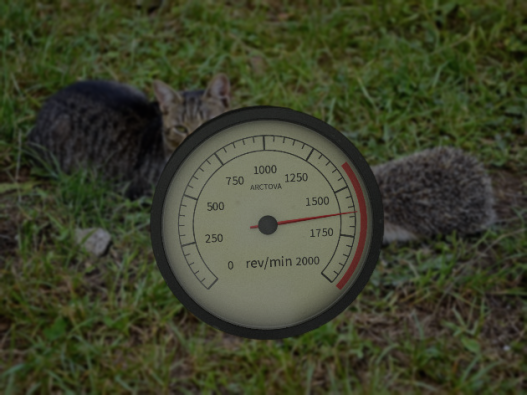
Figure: 1625rpm
